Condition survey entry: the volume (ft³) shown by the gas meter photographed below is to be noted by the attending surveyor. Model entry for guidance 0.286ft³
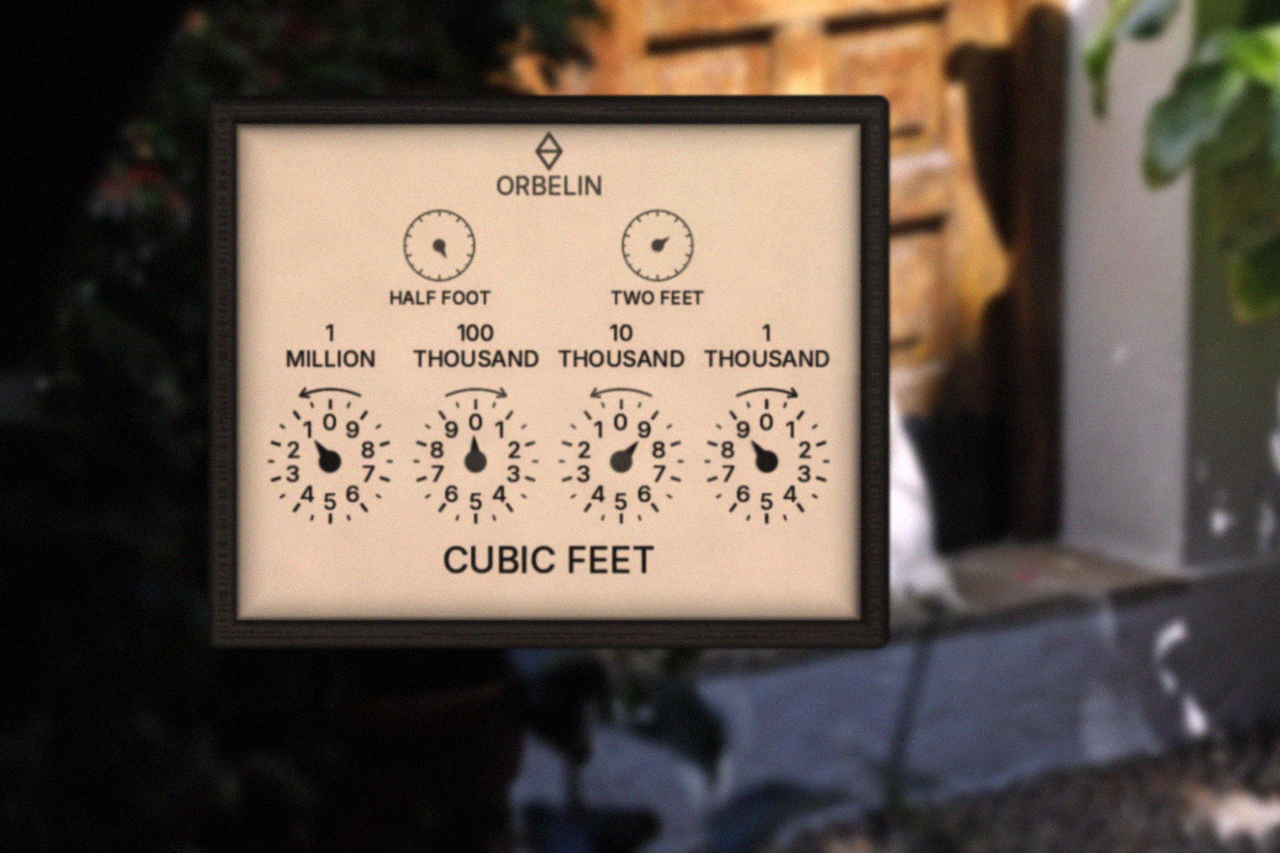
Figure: 98900ft³
